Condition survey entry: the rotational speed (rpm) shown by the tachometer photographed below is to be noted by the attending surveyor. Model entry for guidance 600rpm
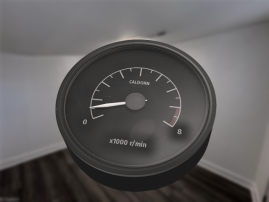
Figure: 500rpm
